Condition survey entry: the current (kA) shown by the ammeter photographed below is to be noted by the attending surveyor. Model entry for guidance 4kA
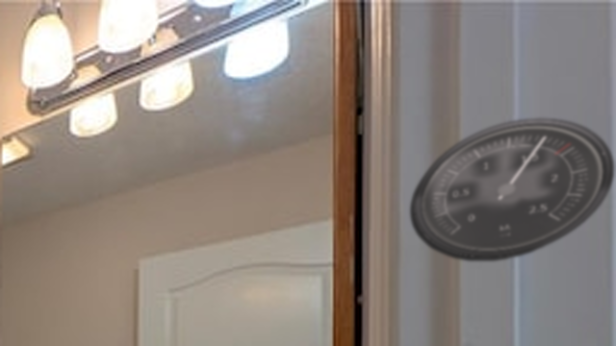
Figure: 1.5kA
